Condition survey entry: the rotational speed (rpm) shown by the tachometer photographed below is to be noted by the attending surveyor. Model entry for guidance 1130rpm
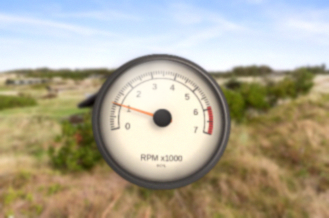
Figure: 1000rpm
